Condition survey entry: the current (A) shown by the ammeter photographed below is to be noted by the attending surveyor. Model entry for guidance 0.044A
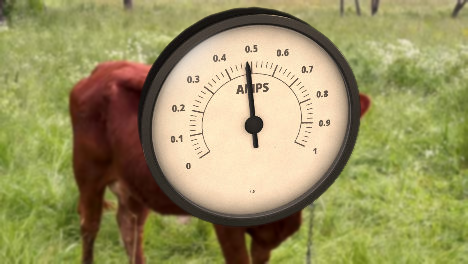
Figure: 0.48A
